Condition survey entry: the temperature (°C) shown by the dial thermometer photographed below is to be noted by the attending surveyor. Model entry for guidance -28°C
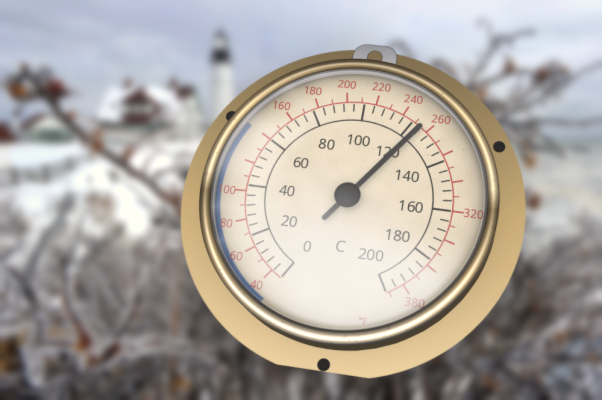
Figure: 124°C
